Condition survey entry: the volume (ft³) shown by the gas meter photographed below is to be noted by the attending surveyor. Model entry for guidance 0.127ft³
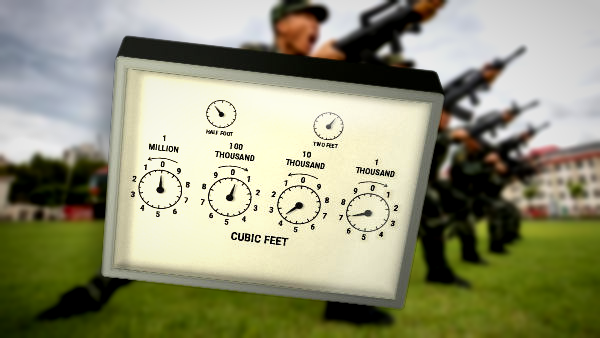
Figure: 3700ft³
